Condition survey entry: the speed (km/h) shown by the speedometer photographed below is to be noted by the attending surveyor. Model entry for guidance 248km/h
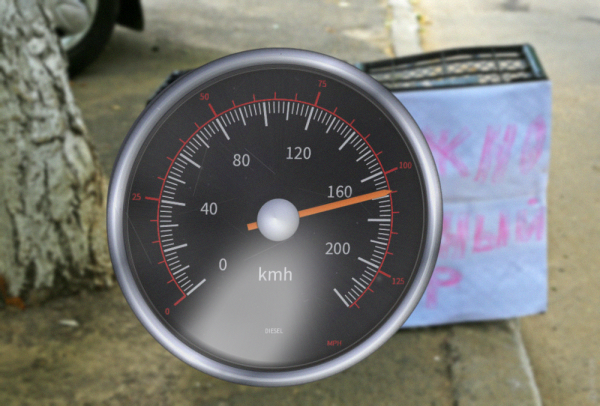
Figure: 168km/h
